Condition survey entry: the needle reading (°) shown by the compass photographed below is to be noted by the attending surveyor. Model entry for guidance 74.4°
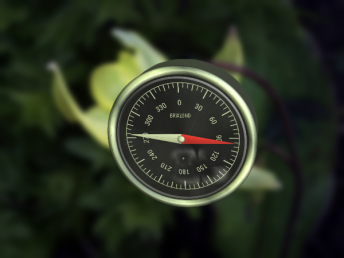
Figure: 95°
